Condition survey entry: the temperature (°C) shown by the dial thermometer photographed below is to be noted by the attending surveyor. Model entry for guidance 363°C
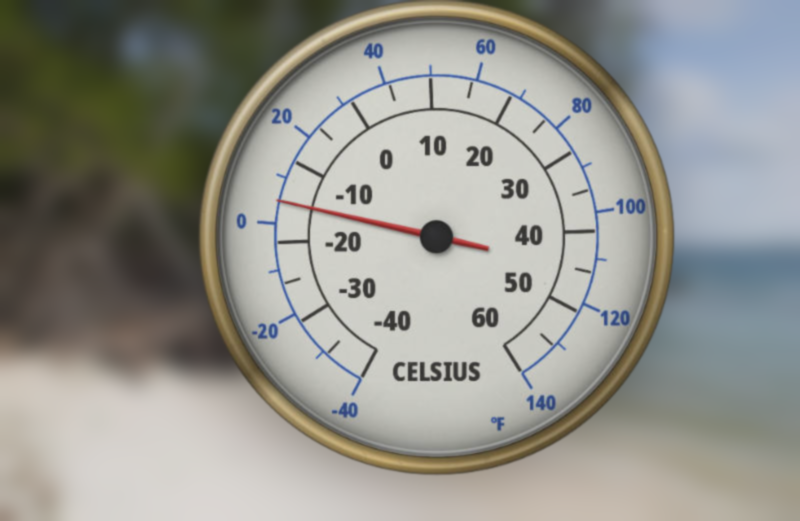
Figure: -15°C
